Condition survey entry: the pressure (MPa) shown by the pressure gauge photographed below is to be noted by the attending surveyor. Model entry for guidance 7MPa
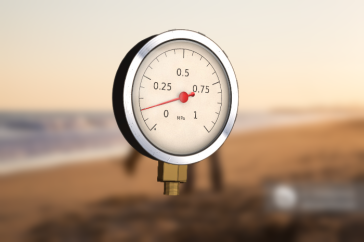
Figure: 0.1MPa
